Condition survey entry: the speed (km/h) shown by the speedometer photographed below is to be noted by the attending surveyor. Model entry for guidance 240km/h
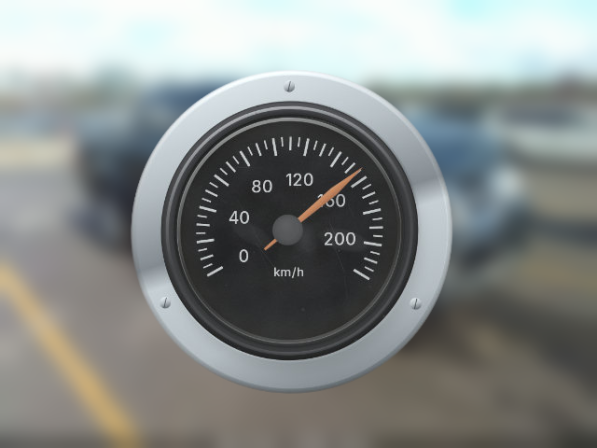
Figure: 155km/h
